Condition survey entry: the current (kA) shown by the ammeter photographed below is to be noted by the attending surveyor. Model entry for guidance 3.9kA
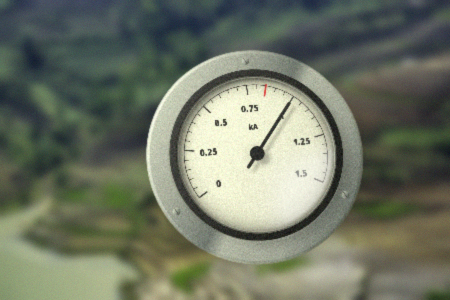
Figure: 1kA
